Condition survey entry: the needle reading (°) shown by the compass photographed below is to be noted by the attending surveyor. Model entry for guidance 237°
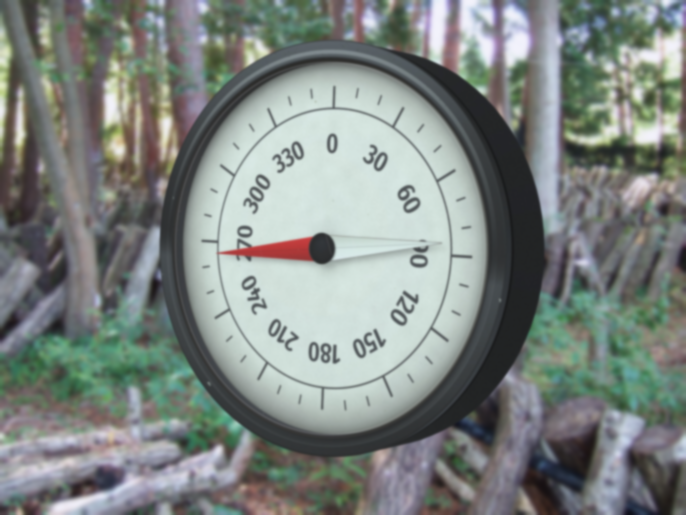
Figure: 265°
